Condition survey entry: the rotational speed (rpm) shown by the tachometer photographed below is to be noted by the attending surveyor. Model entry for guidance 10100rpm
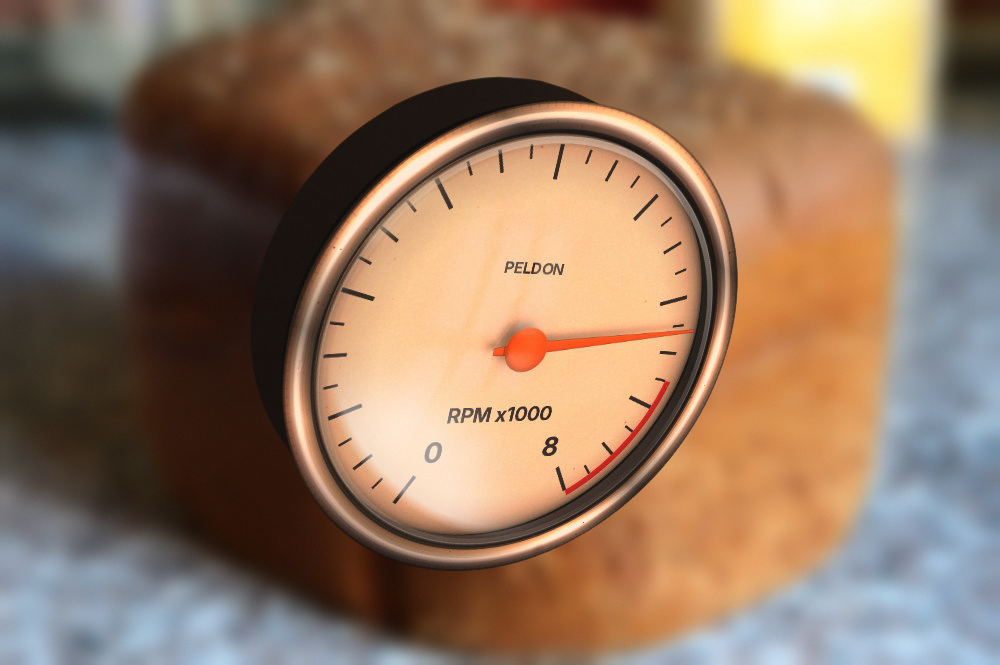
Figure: 6250rpm
